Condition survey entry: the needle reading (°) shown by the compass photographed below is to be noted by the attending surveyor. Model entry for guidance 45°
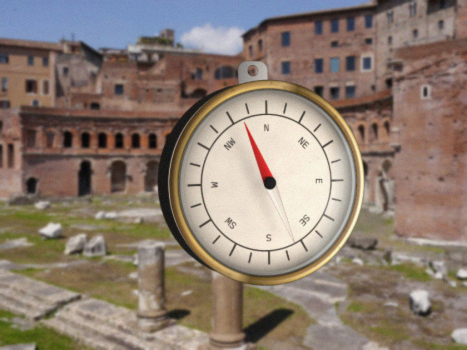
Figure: 337.5°
